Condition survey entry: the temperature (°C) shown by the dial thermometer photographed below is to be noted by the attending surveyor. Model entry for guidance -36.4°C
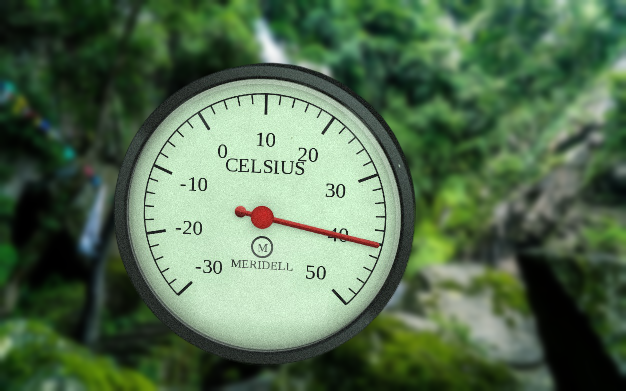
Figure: 40°C
